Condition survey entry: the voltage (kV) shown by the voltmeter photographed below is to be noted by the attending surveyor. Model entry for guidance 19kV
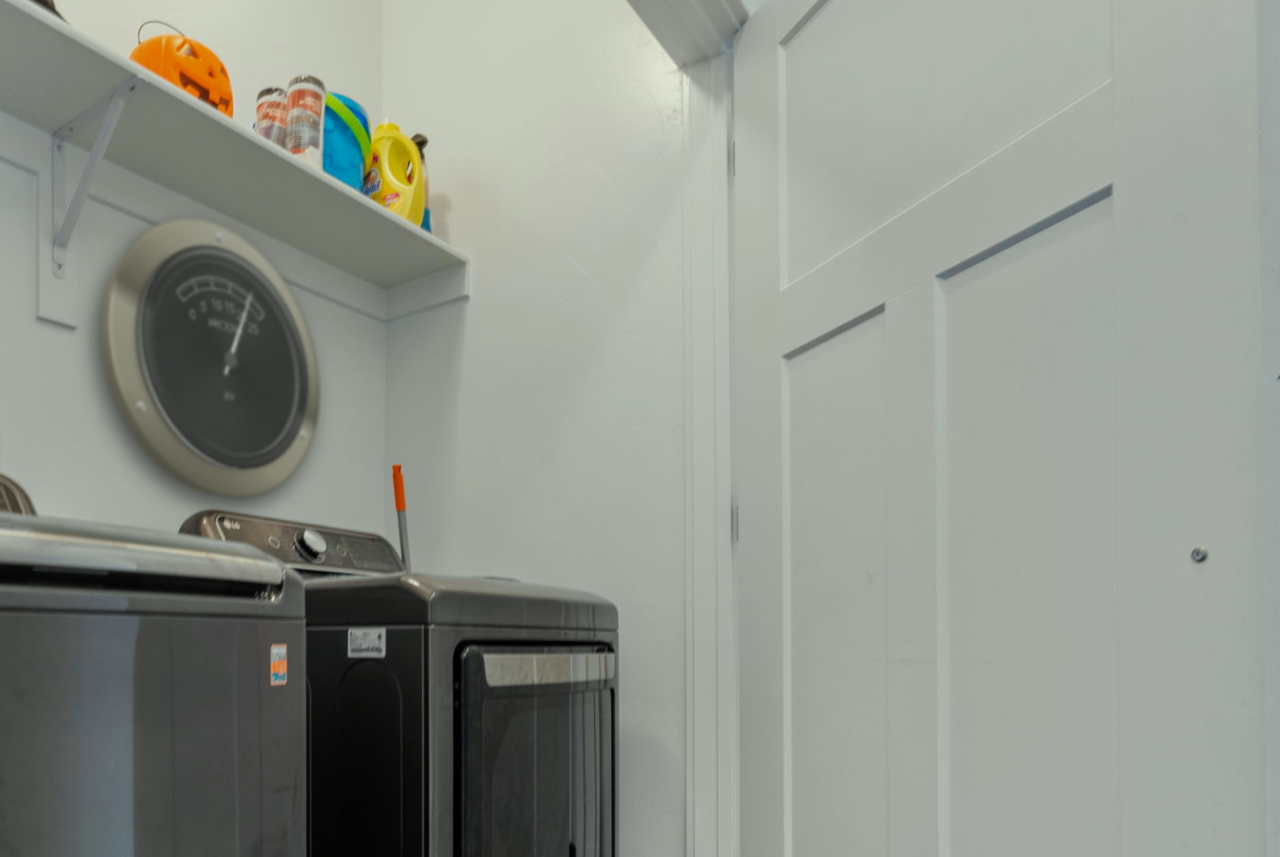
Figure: 20kV
